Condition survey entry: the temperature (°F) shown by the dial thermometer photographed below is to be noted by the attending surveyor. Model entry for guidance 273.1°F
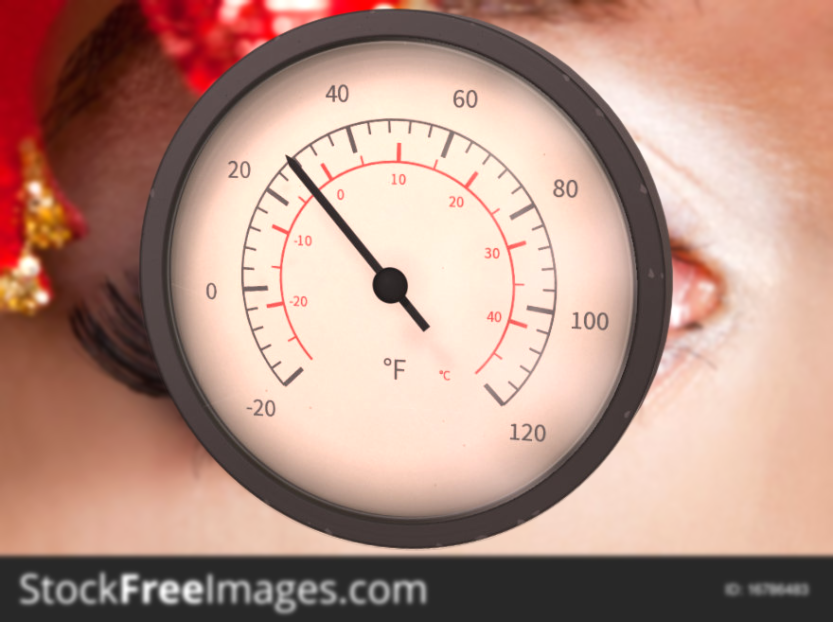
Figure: 28°F
